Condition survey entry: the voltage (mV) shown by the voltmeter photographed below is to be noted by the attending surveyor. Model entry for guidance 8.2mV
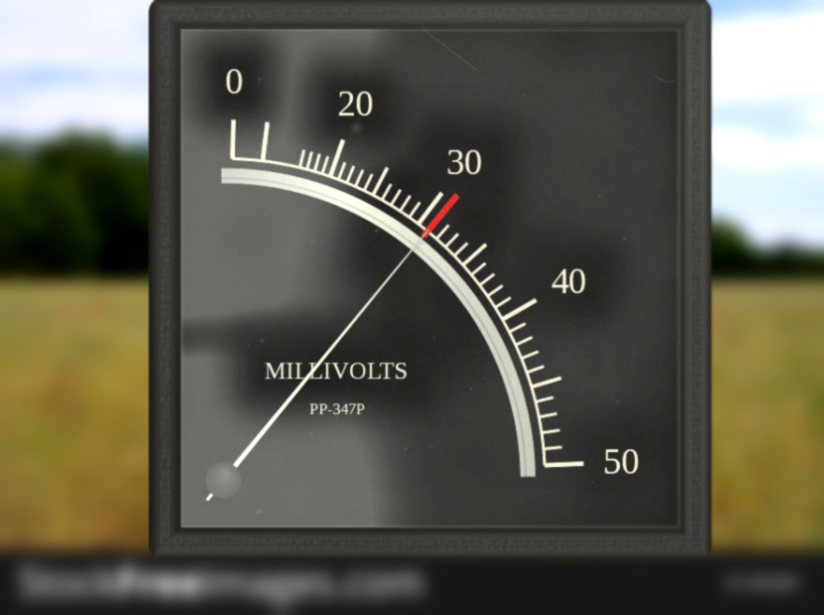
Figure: 31mV
